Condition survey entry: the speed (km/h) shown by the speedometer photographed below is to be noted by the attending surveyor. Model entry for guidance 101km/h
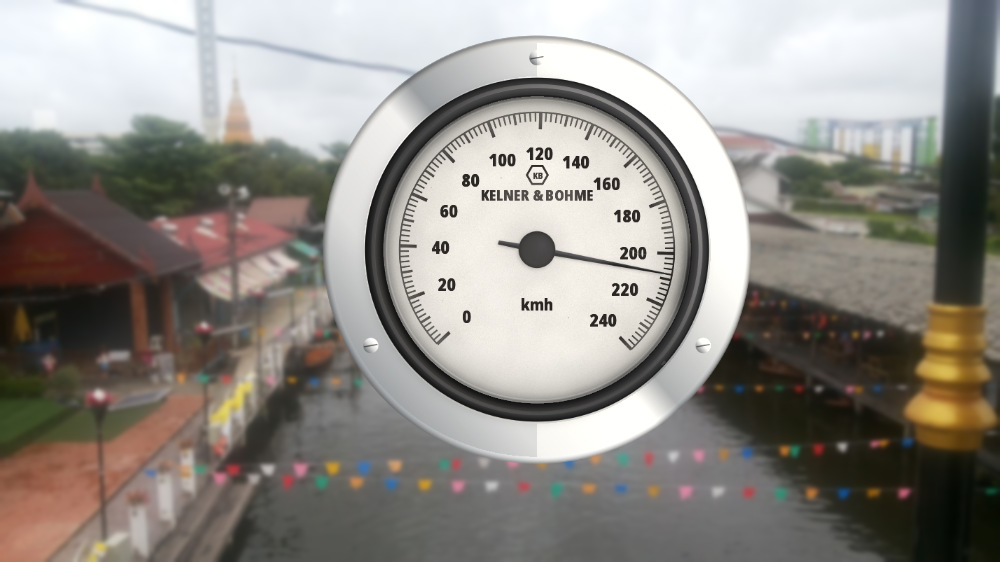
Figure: 208km/h
